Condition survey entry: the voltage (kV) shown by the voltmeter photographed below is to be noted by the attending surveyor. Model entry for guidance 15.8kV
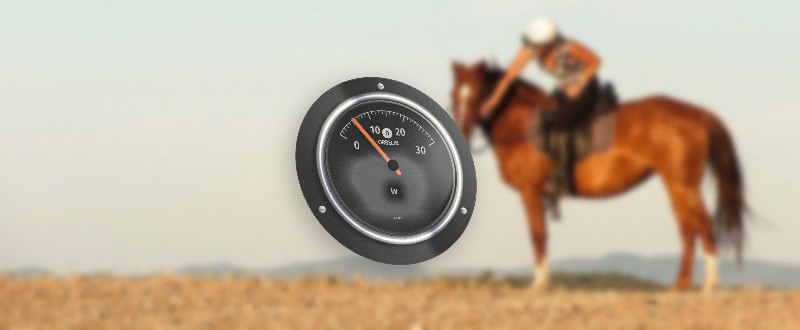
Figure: 5kV
